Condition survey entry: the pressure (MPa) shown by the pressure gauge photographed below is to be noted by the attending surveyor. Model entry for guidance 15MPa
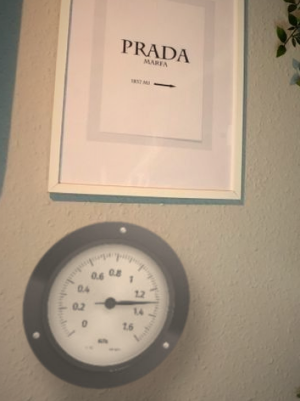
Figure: 1.3MPa
